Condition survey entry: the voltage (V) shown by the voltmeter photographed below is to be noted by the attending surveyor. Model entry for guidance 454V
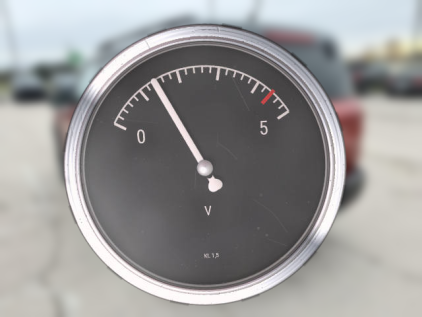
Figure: 1.4V
